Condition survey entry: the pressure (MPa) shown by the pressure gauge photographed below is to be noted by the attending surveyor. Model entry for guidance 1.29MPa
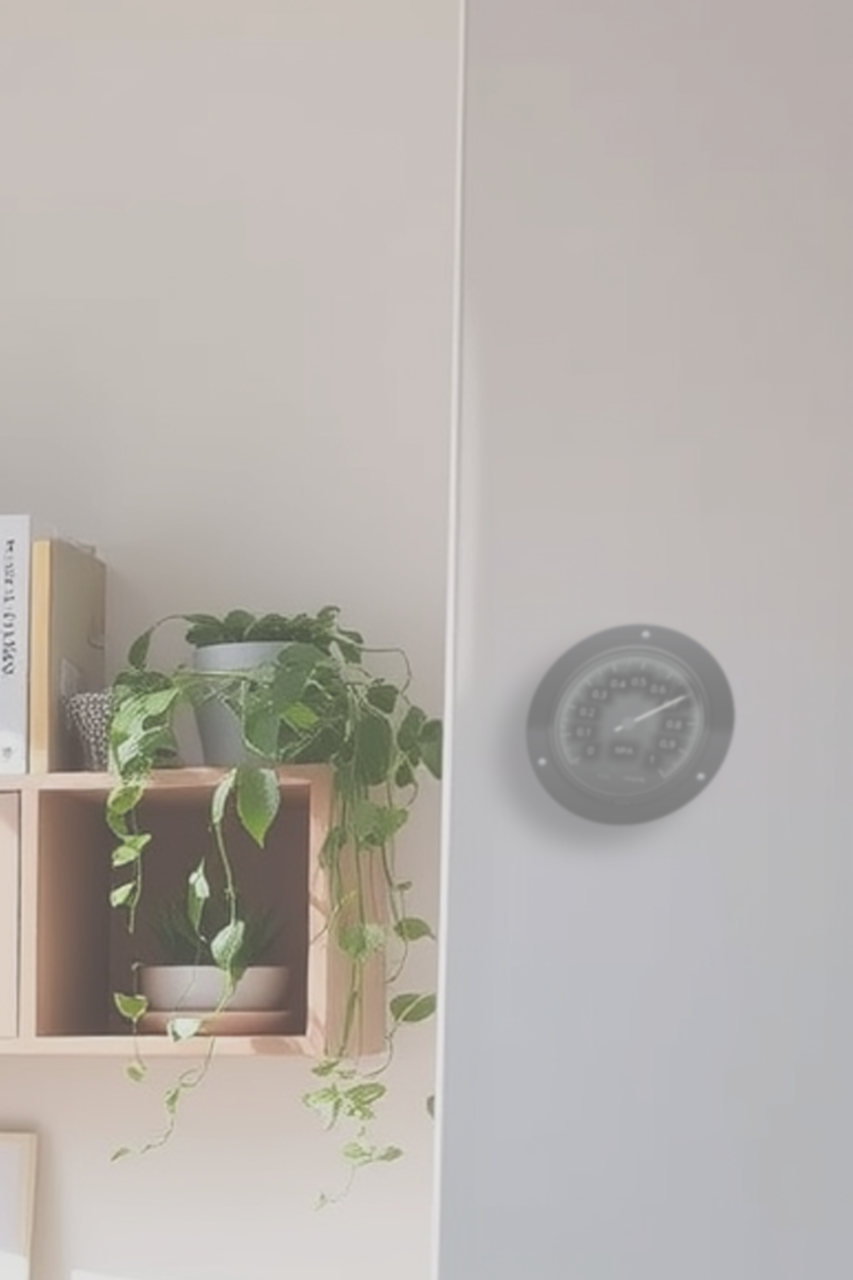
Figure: 0.7MPa
